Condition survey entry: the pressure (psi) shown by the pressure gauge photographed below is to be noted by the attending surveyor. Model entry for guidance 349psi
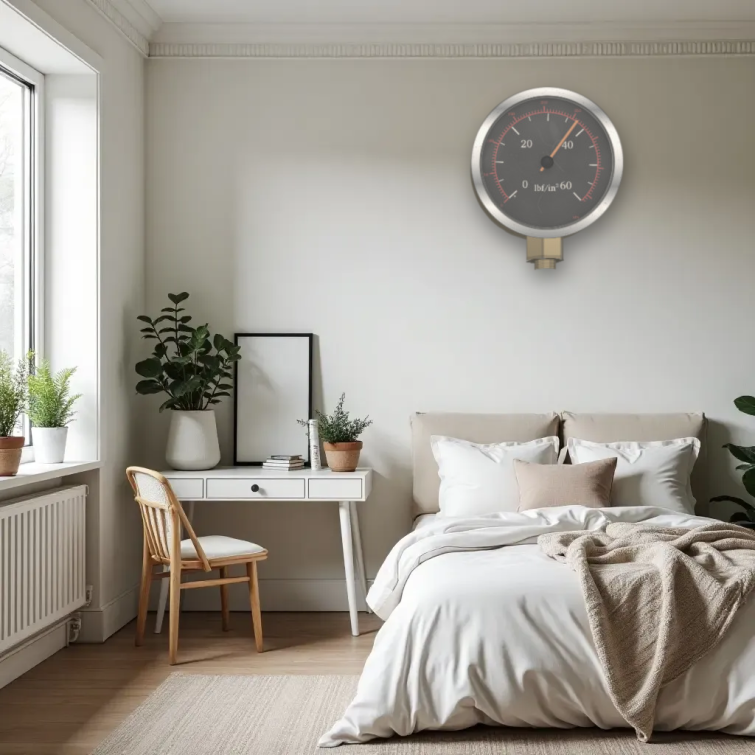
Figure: 37.5psi
